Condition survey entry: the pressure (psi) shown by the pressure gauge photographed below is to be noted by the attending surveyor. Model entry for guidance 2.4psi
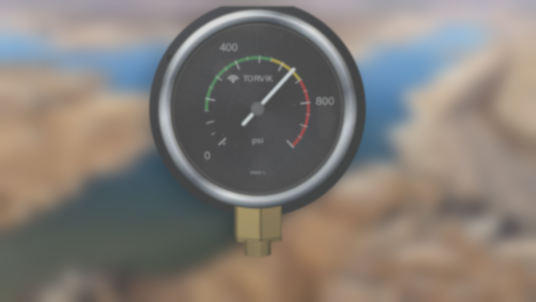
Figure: 650psi
